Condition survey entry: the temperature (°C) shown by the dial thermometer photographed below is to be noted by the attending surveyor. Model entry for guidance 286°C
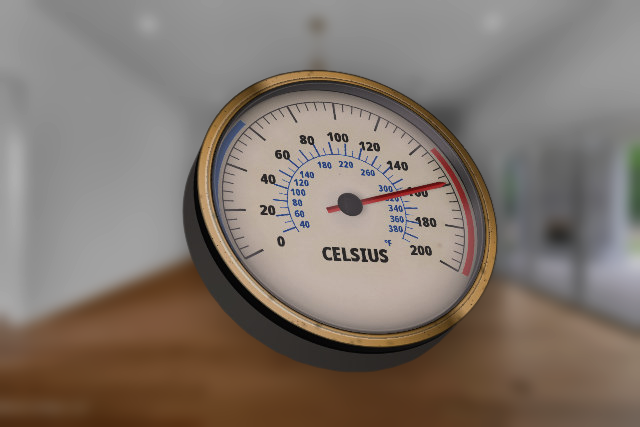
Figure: 160°C
